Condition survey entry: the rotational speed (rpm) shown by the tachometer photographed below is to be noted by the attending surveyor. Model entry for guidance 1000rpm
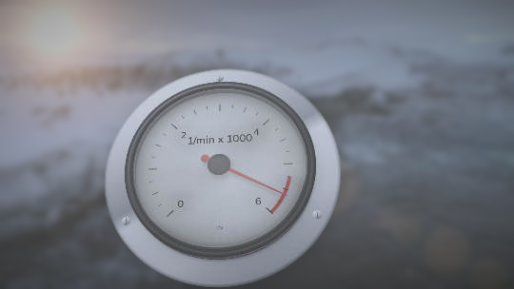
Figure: 5625rpm
